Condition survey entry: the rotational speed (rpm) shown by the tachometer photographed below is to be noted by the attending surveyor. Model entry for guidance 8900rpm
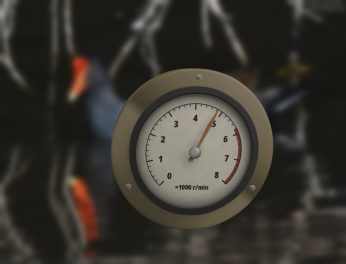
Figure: 4800rpm
